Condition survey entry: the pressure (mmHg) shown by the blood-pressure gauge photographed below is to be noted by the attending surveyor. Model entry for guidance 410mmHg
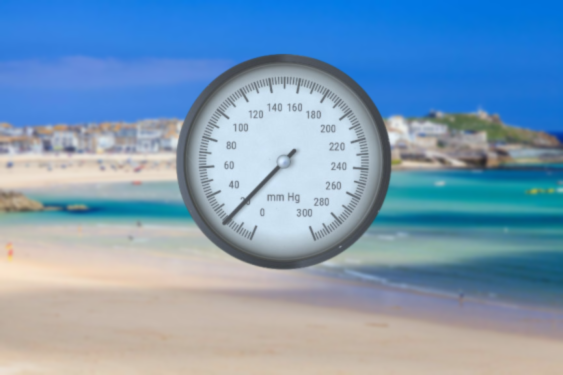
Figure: 20mmHg
